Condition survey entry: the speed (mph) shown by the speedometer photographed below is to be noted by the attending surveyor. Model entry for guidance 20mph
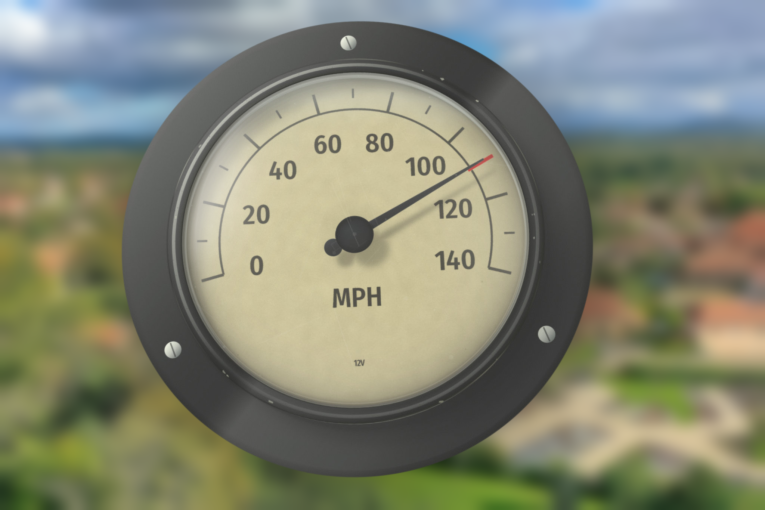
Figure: 110mph
